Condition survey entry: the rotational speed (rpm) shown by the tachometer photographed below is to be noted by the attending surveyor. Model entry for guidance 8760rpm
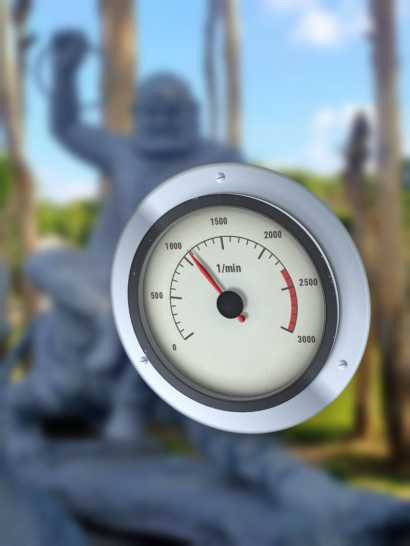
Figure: 1100rpm
